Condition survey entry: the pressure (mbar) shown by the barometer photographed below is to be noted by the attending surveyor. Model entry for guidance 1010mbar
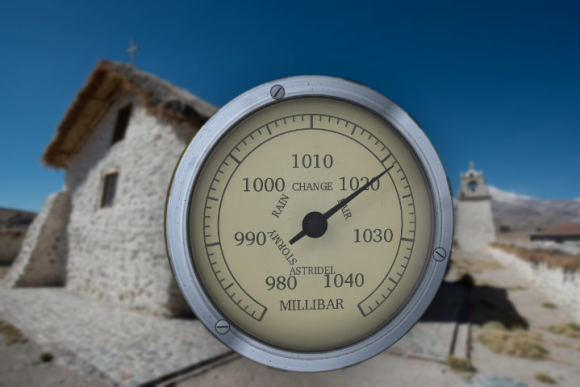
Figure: 1021mbar
